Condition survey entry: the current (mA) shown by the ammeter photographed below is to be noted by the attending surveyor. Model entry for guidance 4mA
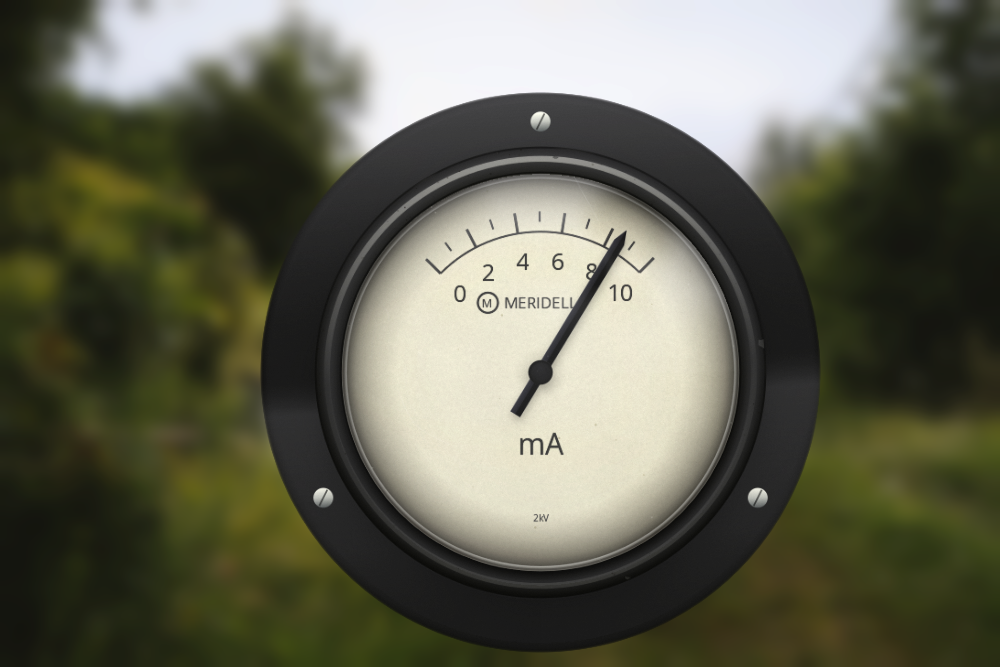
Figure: 8.5mA
